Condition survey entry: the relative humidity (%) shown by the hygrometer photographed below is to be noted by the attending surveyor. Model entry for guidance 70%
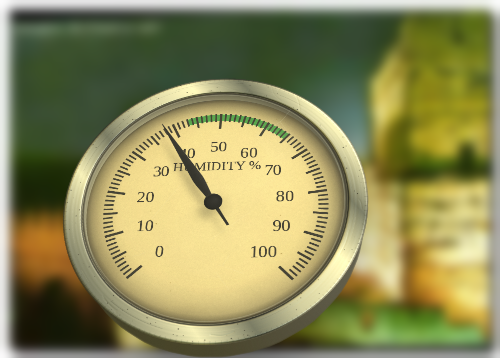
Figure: 38%
